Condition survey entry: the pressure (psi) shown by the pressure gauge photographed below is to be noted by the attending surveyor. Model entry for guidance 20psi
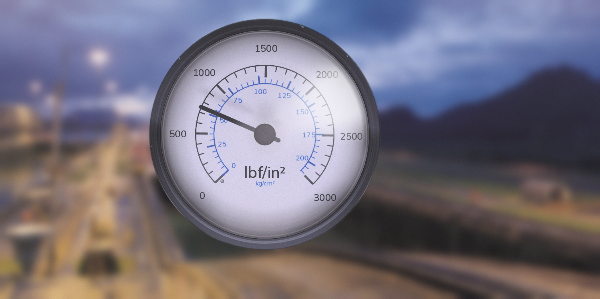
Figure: 750psi
